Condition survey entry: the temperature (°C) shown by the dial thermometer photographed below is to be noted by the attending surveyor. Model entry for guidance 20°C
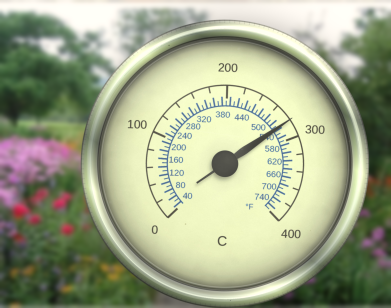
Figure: 280°C
